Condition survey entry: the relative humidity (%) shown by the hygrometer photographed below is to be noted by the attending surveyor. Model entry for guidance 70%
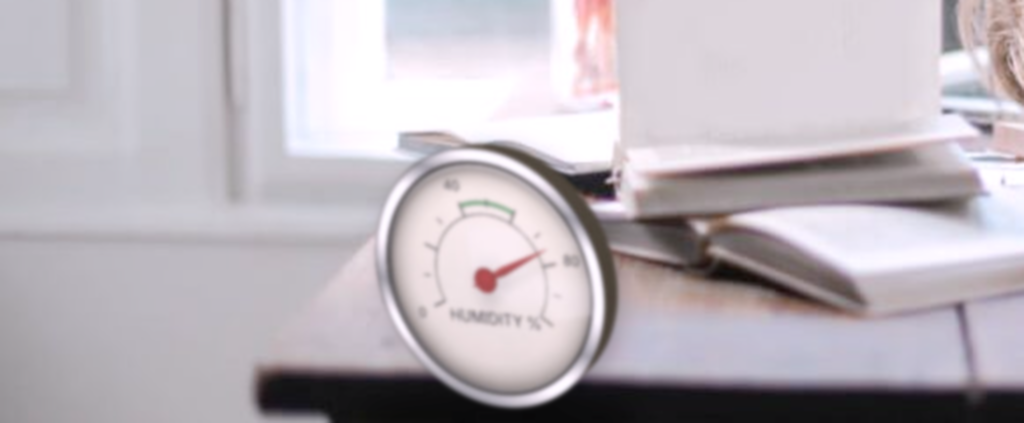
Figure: 75%
